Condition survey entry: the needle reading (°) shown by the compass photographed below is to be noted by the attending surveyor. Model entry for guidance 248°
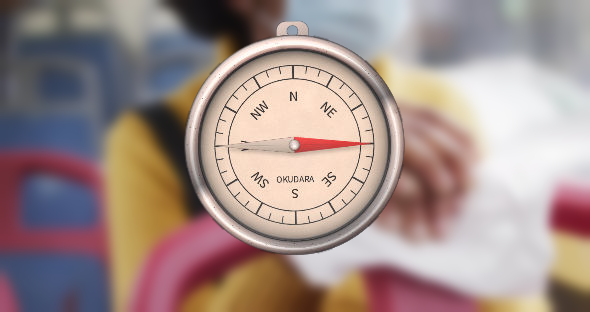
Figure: 90°
